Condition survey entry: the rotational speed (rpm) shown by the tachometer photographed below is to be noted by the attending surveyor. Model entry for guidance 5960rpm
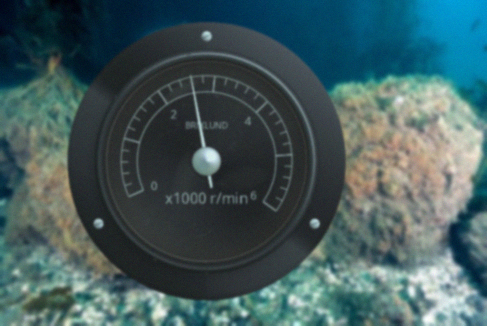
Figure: 2600rpm
